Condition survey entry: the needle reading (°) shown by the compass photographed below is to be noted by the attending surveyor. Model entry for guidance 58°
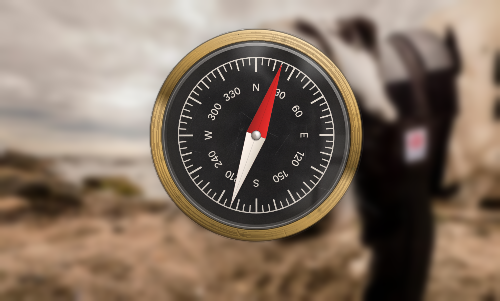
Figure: 20°
